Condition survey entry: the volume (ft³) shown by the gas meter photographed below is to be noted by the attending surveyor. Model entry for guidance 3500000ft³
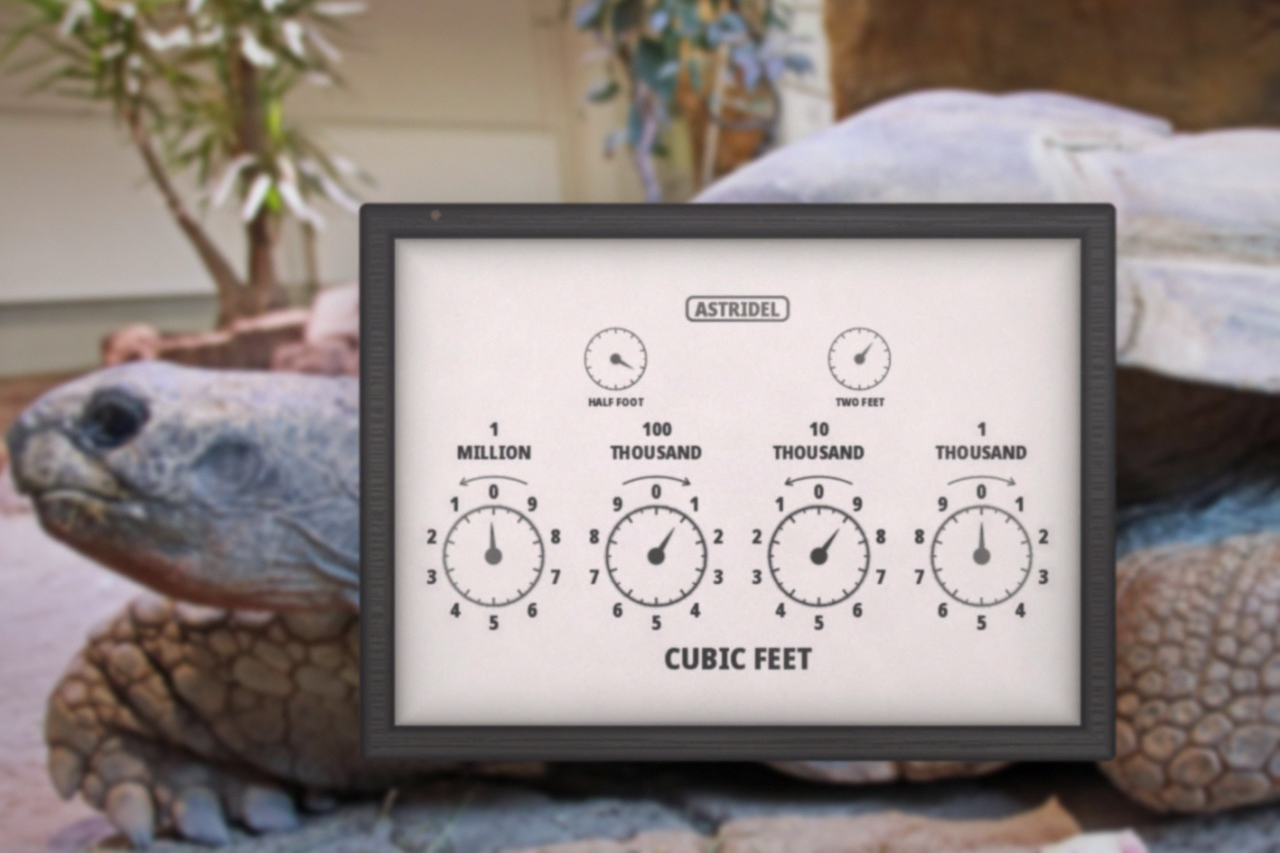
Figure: 9000ft³
